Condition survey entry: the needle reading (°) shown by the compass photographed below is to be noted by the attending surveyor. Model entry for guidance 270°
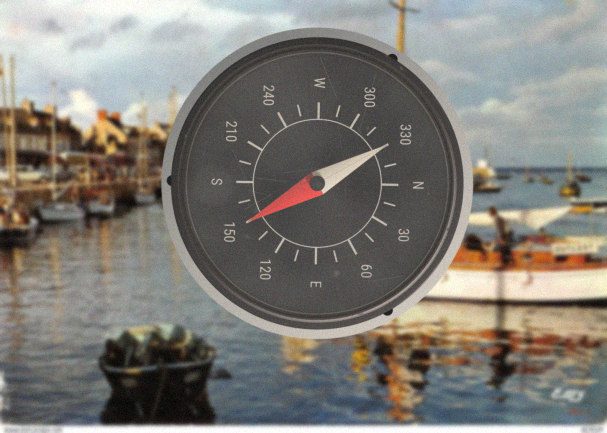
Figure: 150°
